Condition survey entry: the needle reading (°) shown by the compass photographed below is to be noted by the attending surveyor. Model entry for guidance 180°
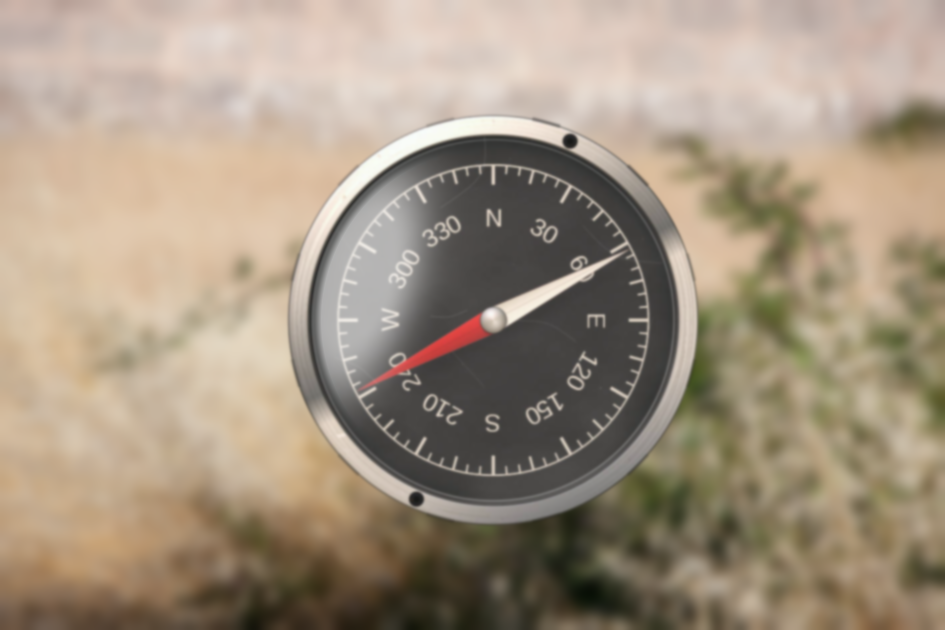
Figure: 242.5°
